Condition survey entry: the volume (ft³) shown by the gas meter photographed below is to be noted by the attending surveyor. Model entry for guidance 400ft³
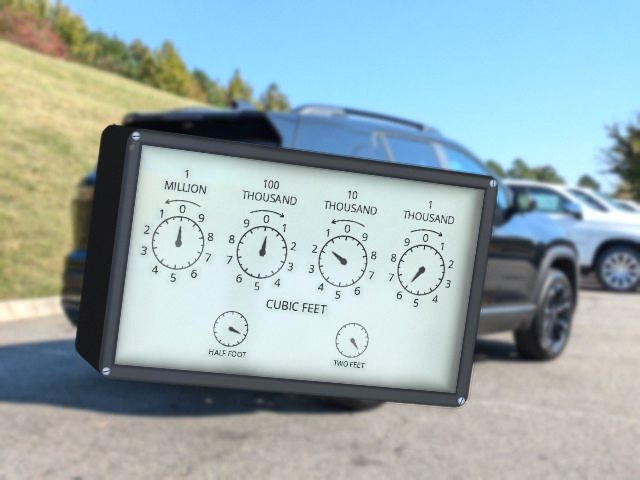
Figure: 1600ft³
